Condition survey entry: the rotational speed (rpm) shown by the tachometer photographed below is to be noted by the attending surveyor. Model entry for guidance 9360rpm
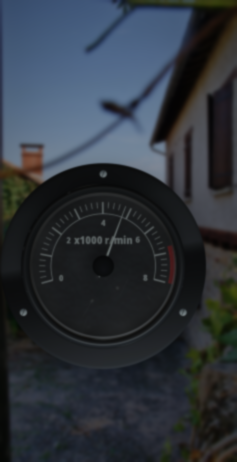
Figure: 4800rpm
